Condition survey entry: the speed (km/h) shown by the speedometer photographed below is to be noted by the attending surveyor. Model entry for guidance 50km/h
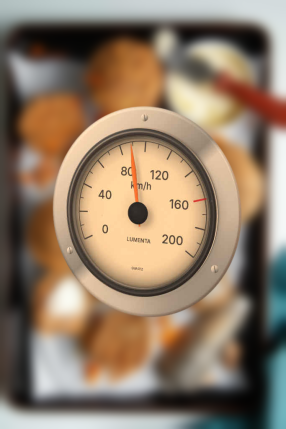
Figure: 90km/h
